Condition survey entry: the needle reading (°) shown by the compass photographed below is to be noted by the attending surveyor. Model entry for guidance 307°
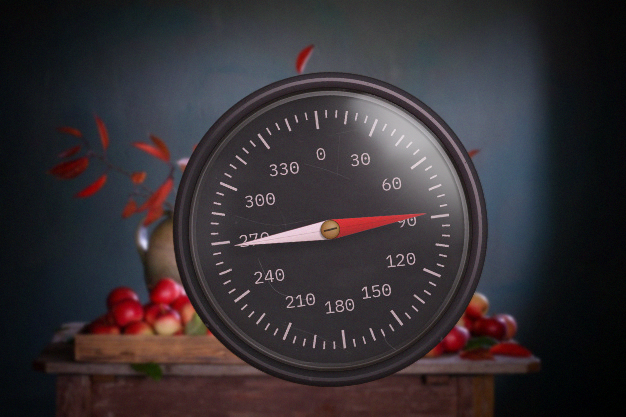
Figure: 87.5°
